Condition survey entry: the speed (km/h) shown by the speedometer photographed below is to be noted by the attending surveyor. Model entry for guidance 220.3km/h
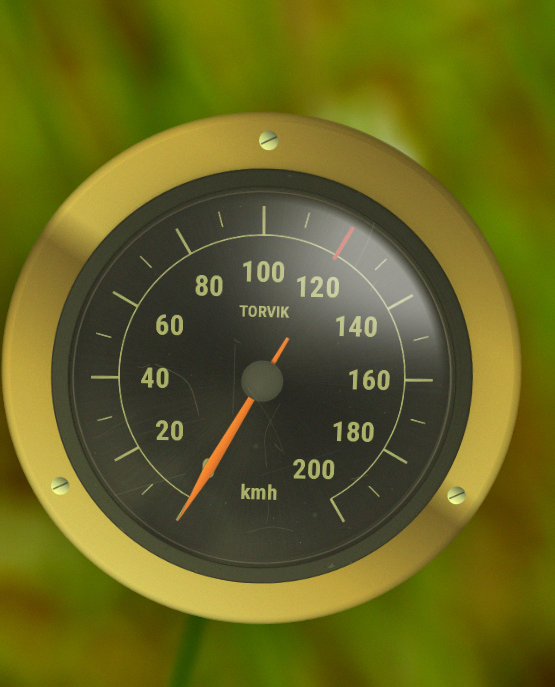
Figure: 0km/h
